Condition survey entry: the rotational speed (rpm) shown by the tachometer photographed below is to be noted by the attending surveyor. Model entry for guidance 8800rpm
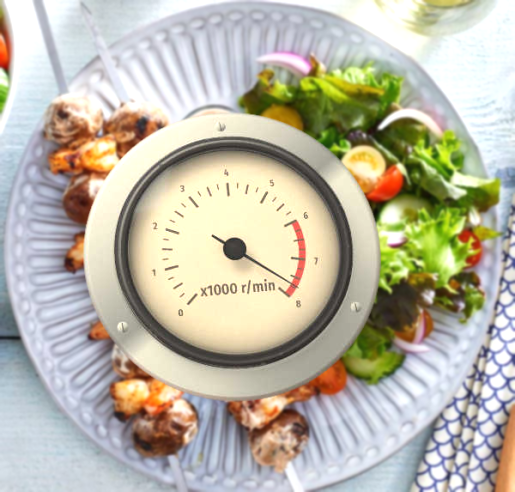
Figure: 7750rpm
